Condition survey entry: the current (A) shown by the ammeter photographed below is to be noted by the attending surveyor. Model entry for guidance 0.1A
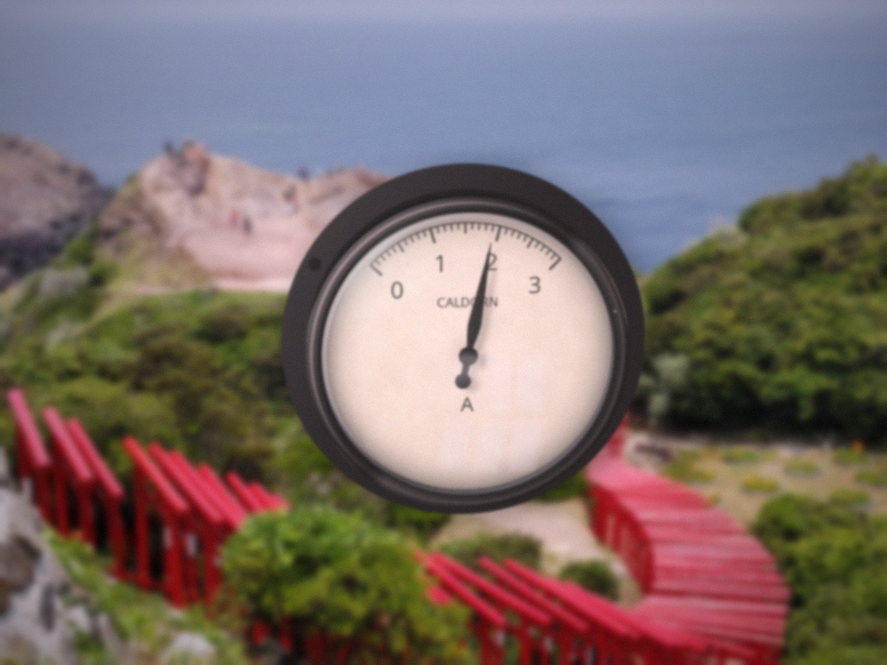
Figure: 1.9A
